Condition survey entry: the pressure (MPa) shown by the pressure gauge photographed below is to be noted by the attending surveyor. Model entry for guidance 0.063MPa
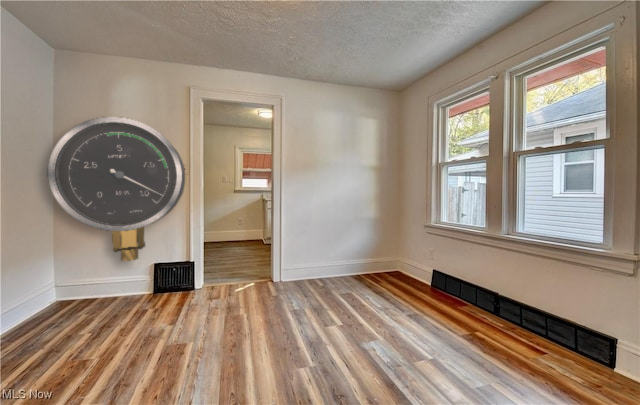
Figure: 9.5MPa
